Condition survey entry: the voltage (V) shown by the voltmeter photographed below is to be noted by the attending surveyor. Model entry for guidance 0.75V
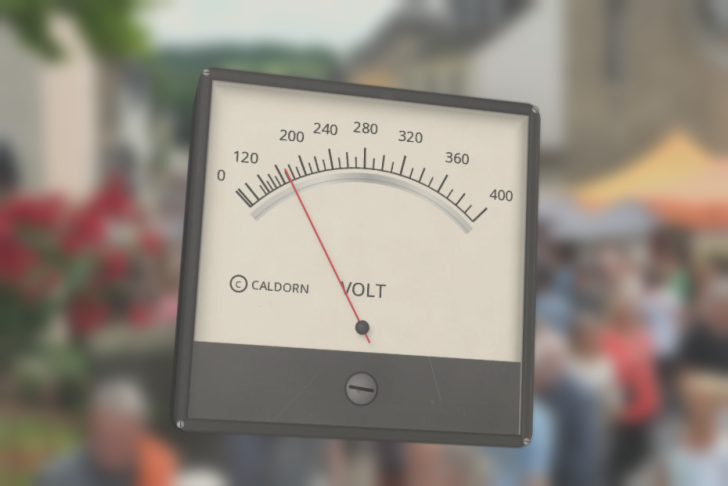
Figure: 170V
